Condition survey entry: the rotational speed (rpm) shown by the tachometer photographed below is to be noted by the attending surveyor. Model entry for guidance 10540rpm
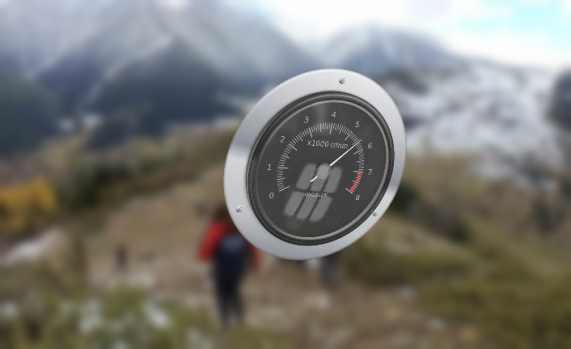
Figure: 5500rpm
